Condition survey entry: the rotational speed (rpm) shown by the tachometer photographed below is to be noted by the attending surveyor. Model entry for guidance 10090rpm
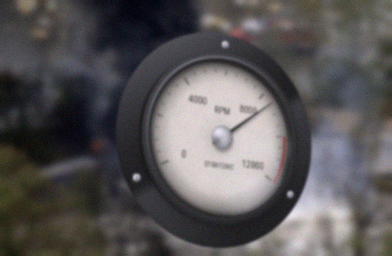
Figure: 8500rpm
